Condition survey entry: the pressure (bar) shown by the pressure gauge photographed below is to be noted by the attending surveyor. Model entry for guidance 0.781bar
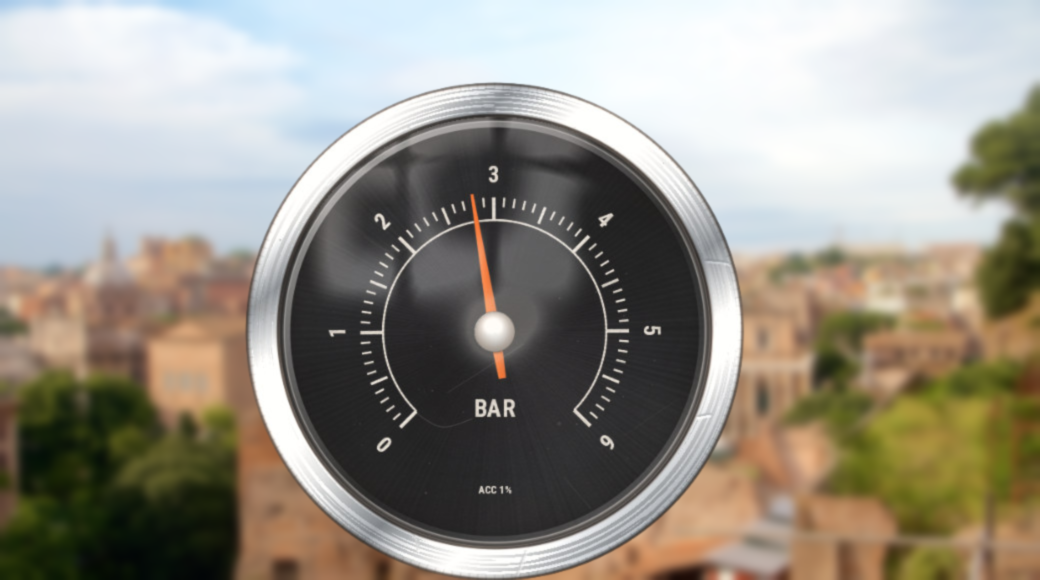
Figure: 2.8bar
